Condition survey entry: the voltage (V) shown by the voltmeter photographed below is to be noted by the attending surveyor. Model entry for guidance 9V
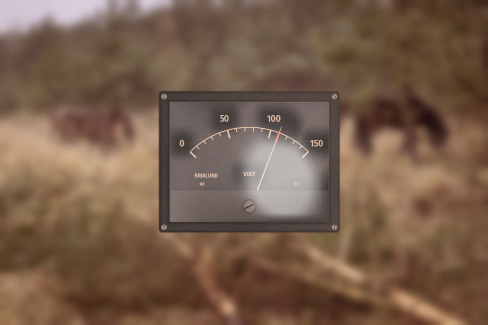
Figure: 110V
